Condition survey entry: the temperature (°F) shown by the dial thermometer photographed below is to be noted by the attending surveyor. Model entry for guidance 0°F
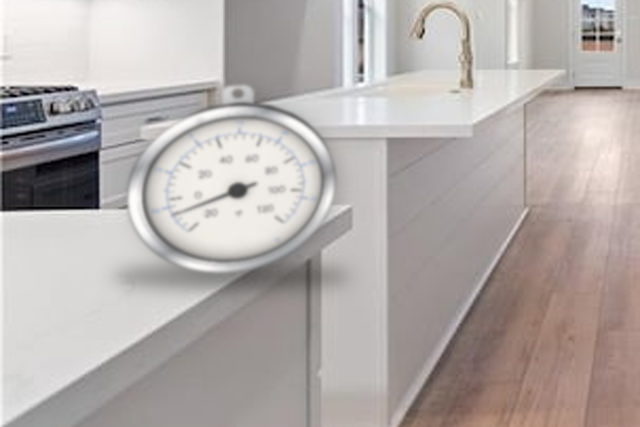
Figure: -8°F
